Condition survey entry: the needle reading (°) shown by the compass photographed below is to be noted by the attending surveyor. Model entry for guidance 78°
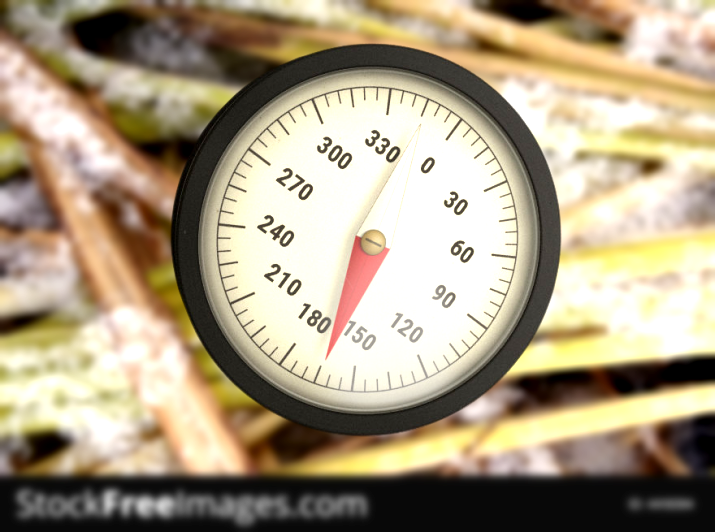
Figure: 165°
